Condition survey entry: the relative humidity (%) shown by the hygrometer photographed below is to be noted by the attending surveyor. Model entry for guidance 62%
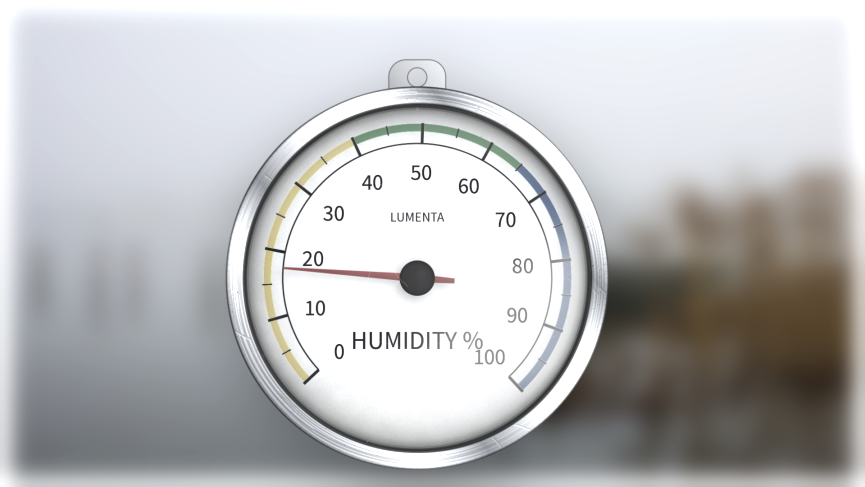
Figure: 17.5%
